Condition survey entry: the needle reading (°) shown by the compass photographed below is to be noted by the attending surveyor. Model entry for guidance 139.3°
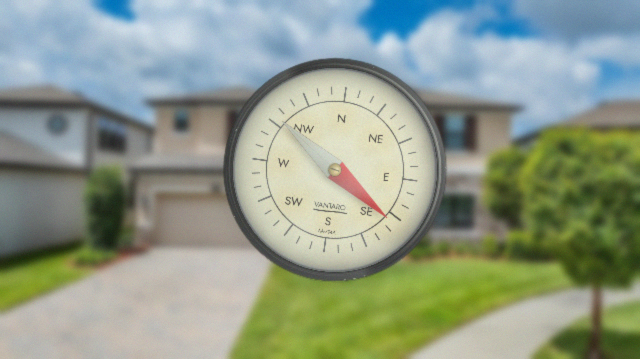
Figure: 125°
